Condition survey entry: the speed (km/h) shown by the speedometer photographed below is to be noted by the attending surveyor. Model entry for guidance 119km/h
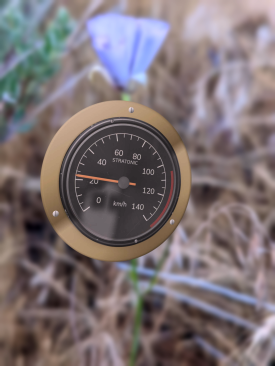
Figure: 22.5km/h
